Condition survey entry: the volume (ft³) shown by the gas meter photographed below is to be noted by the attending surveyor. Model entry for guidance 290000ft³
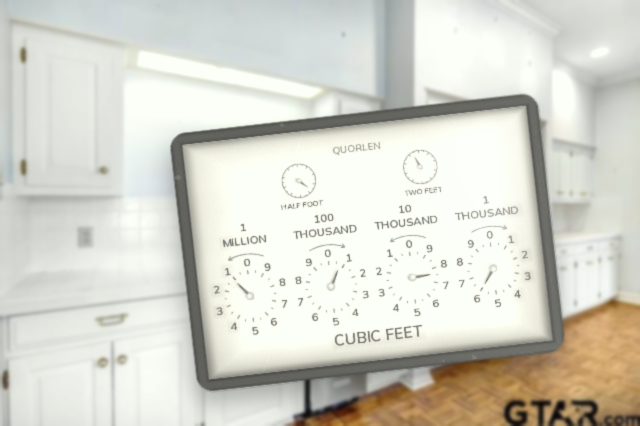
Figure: 107600ft³
